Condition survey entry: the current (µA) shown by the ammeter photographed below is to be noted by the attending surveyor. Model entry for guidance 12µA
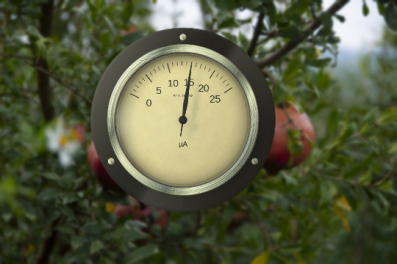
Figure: 15µA
